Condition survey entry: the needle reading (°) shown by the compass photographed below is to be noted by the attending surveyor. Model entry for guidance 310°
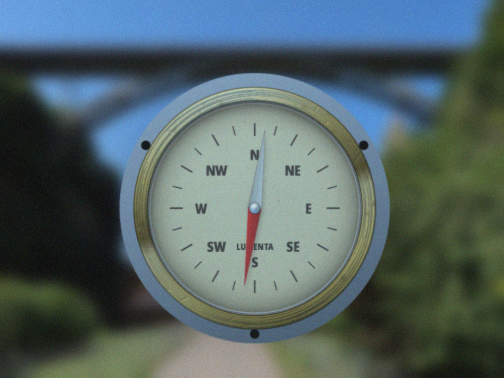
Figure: 187.5°
